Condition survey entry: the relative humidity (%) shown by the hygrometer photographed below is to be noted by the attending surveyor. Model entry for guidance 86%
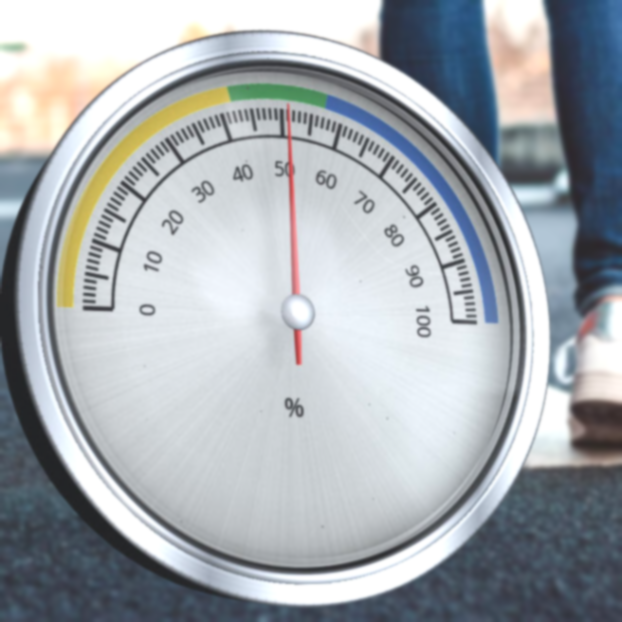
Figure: 50%
